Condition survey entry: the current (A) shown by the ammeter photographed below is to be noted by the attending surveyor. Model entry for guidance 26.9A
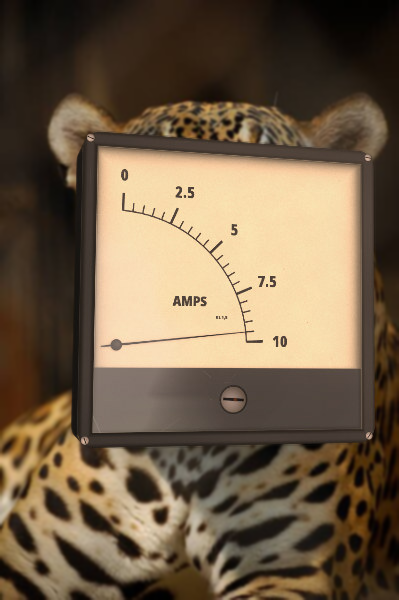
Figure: 9.5A
